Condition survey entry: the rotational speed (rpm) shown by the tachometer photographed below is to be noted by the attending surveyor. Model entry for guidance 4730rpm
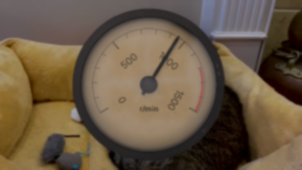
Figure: 950rpm
